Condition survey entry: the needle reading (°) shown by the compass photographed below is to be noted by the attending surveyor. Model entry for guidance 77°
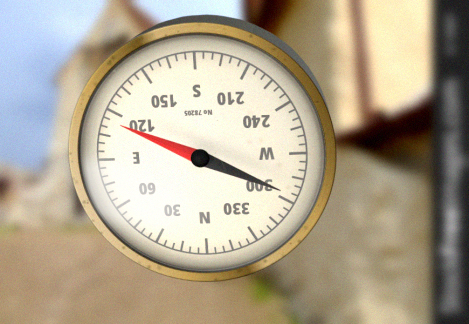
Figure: 115°
